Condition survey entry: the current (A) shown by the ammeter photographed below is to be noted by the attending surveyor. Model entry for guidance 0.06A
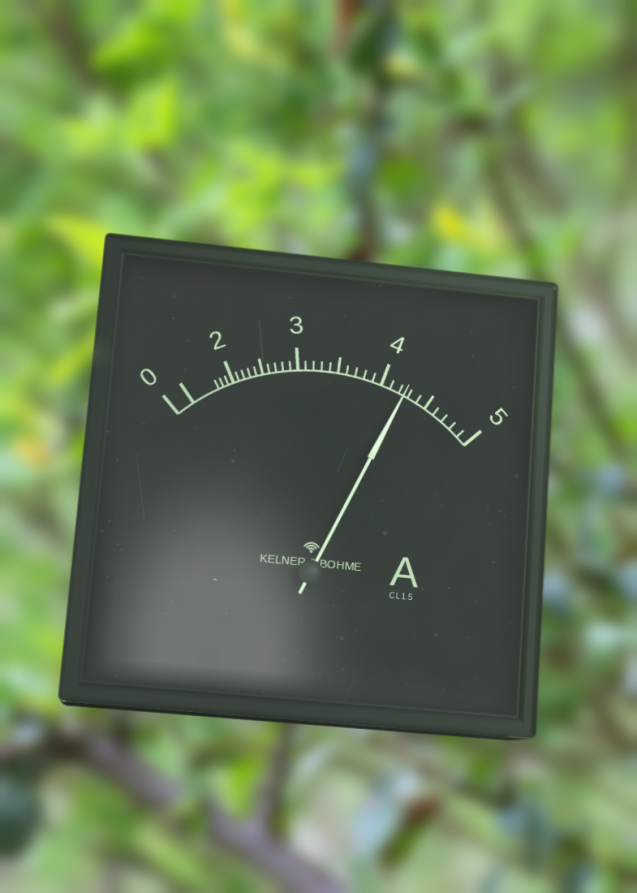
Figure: 4.25A
